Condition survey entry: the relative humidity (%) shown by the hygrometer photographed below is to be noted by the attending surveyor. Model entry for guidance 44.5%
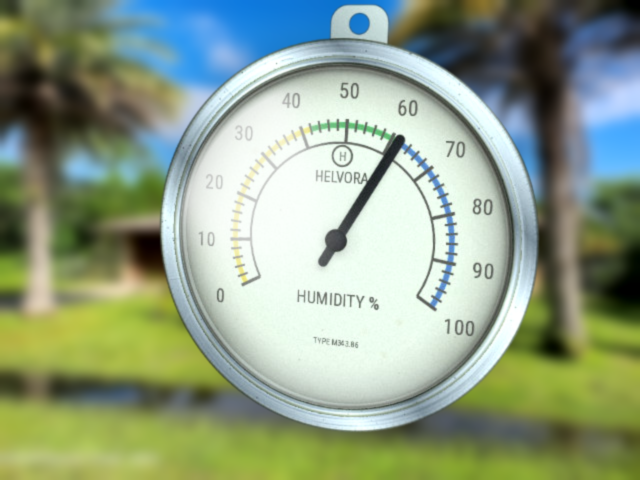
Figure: 62%
